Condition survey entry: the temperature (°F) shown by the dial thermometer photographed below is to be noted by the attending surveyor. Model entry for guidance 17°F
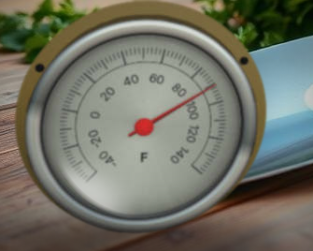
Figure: 90°F
